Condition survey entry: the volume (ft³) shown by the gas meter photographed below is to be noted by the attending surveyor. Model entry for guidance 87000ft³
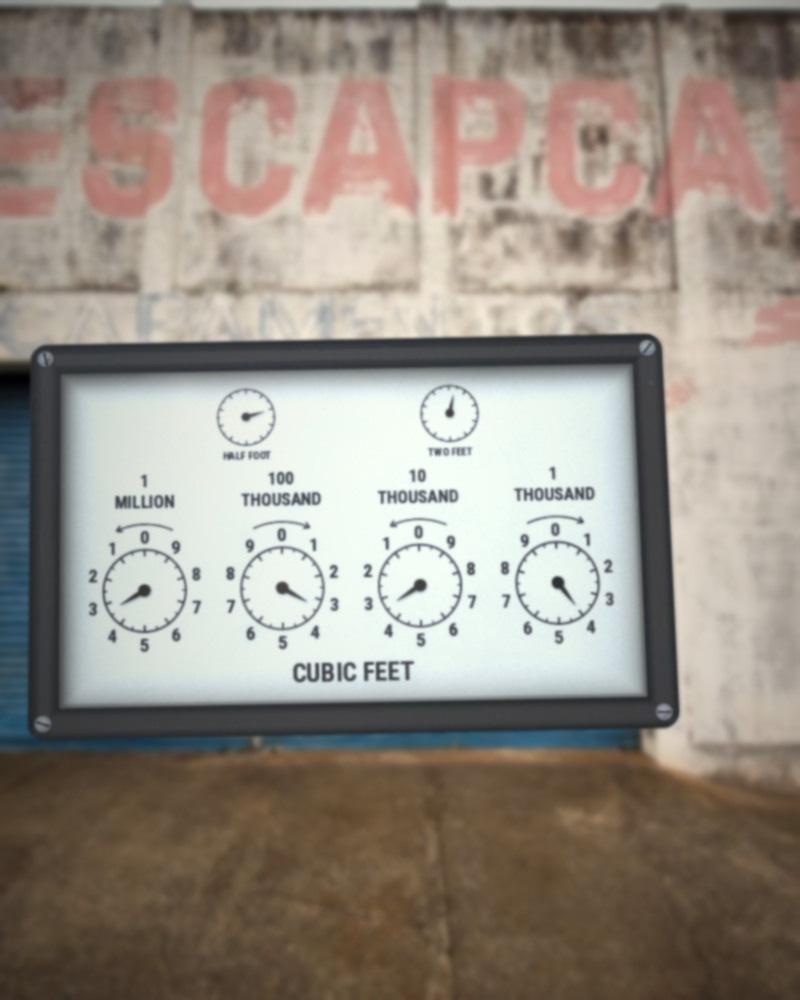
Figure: 333400ft³
